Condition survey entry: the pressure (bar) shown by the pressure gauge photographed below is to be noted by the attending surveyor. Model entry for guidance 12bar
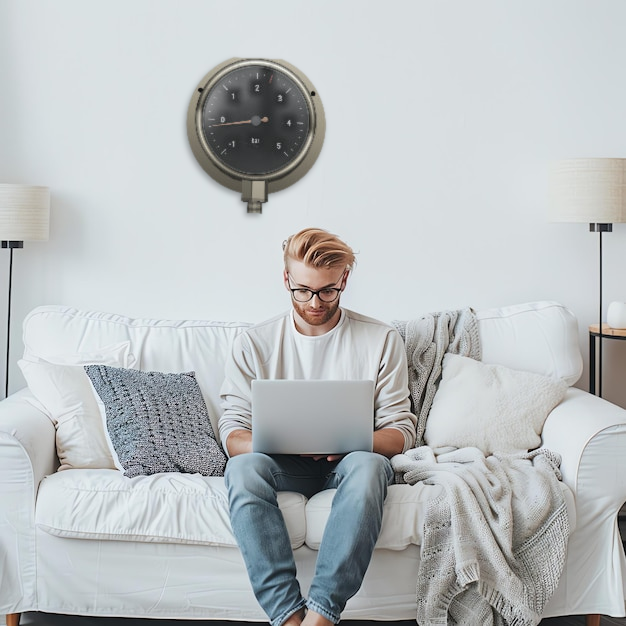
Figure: -0.2bar
